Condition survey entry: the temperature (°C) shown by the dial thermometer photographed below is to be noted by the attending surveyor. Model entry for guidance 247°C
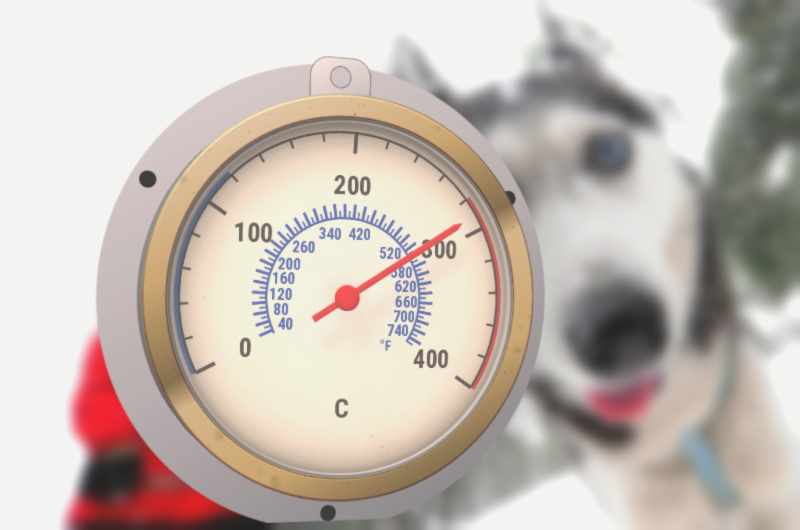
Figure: 290°C
